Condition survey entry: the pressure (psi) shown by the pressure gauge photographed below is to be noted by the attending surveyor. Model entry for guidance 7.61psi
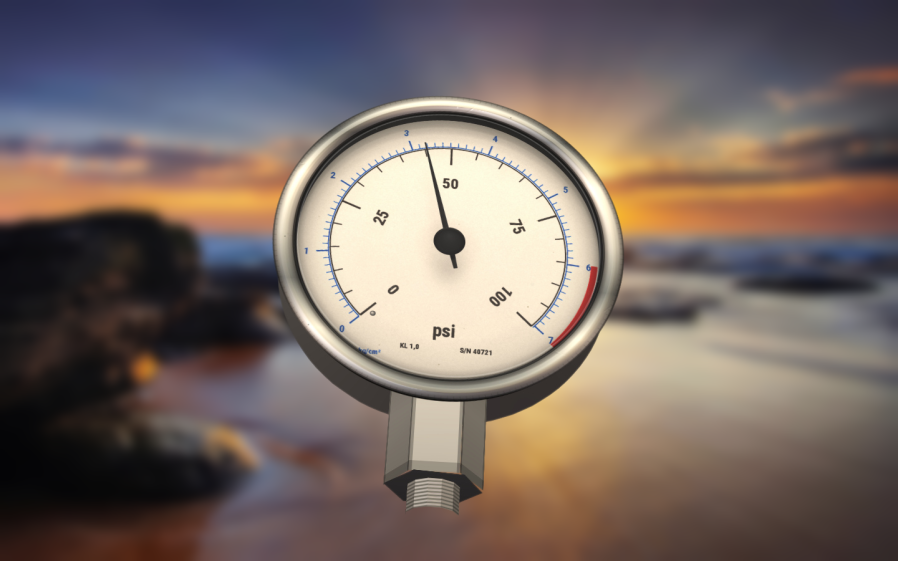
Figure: 45psi
